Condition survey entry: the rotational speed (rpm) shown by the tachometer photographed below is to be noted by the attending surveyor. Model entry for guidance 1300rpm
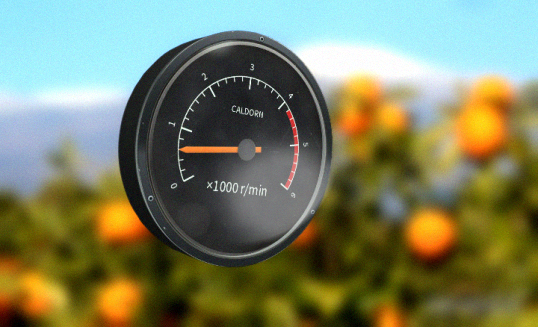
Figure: 600rpm
